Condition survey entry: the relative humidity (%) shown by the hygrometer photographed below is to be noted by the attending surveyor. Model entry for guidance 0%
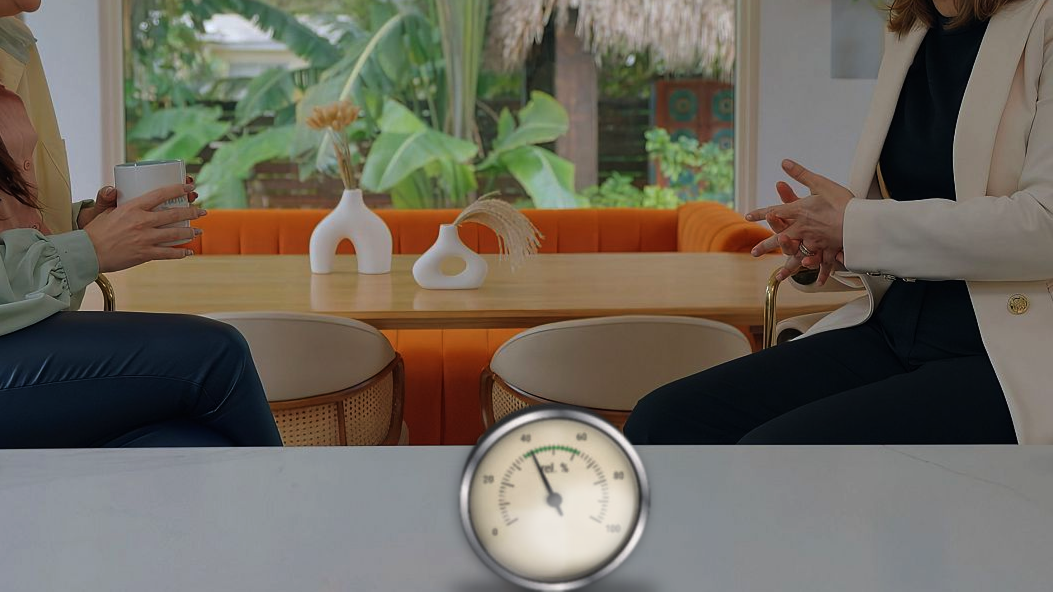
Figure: 40%
